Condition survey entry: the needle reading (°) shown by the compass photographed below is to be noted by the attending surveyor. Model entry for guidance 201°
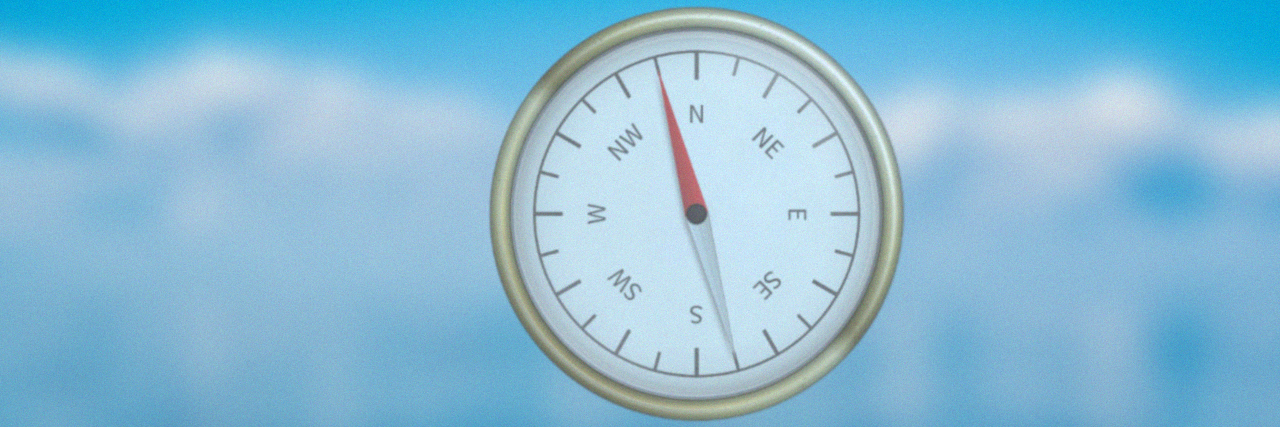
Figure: 345°
